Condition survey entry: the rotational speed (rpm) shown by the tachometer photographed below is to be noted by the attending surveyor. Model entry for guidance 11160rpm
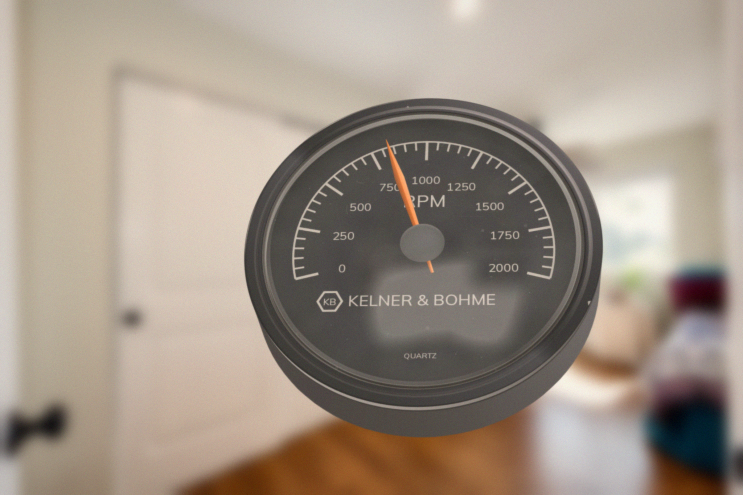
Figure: 825rpm
